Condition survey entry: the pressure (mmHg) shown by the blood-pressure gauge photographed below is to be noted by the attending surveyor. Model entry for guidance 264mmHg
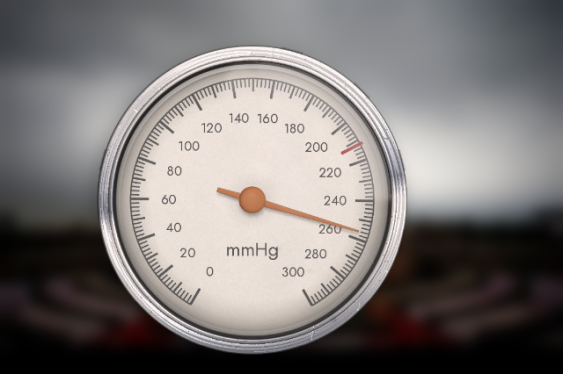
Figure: 256mmHg
